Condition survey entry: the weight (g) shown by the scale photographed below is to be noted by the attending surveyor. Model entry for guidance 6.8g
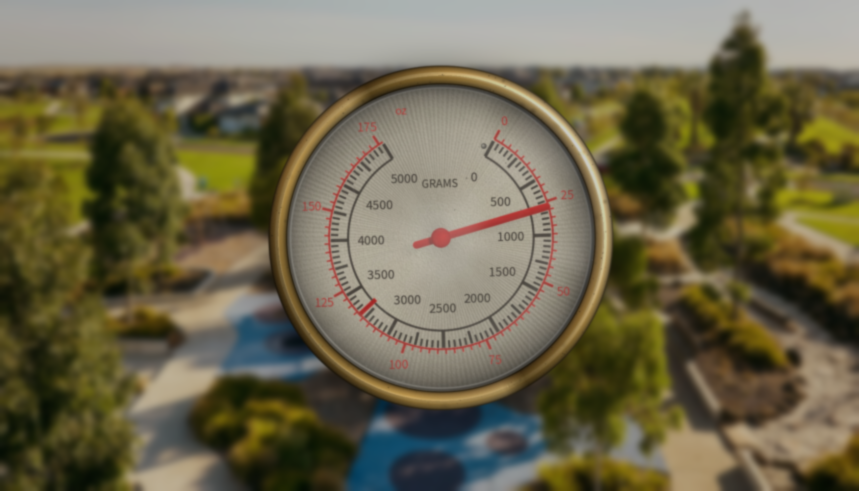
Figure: 750g
